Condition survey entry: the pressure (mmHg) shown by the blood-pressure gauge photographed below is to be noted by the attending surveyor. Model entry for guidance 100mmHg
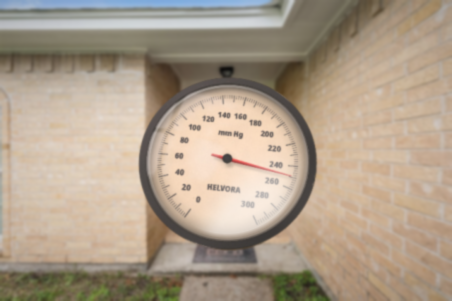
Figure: 250mmHg
